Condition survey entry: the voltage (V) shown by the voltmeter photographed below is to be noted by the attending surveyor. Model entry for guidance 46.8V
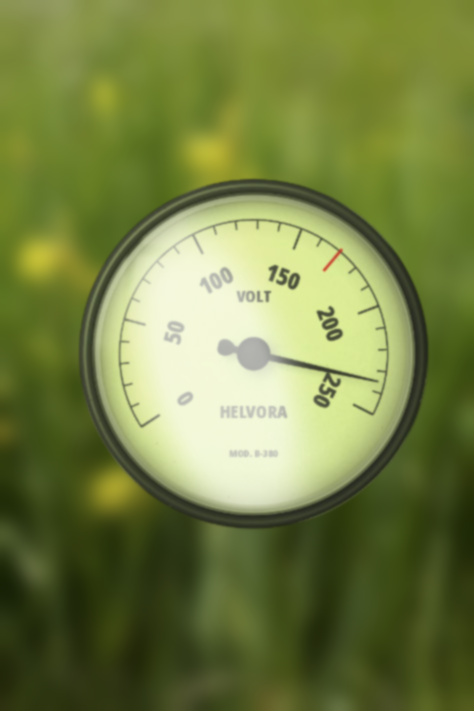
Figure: 235V
